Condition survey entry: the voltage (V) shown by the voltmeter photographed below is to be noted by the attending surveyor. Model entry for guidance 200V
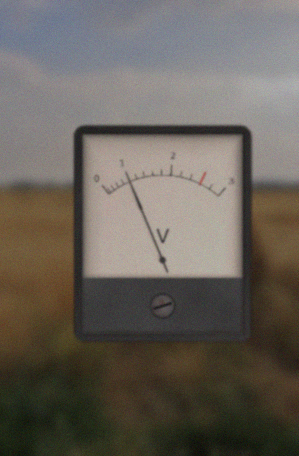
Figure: 1V
